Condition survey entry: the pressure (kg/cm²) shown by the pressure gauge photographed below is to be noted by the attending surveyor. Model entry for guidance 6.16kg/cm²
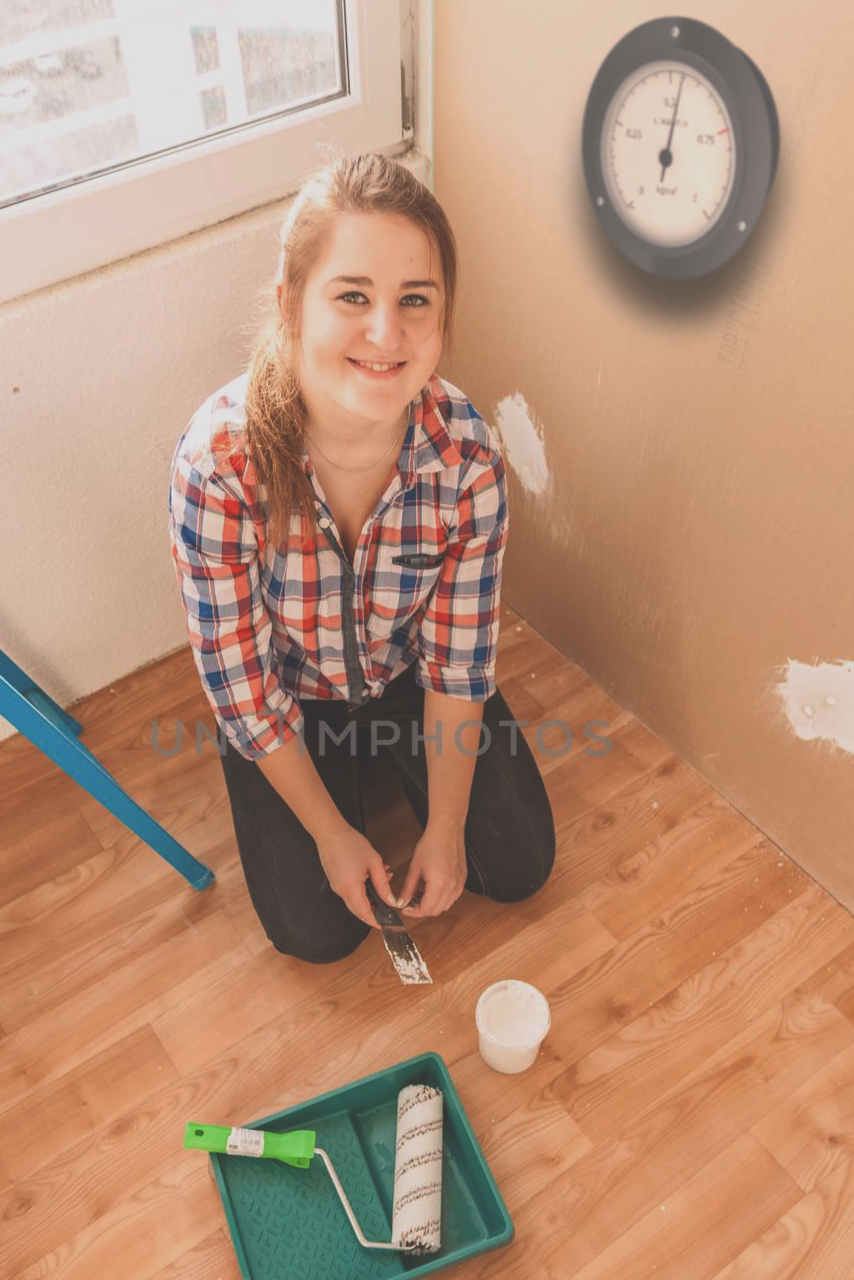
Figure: 0.55kg/cm²
